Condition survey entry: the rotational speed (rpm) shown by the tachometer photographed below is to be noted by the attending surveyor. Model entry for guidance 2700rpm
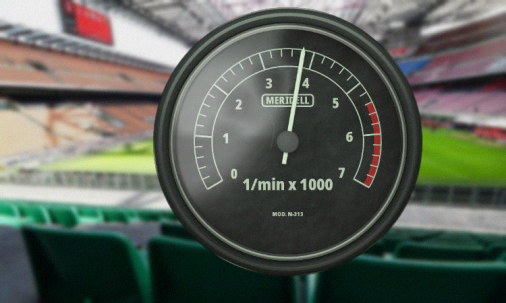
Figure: 3800rpm
